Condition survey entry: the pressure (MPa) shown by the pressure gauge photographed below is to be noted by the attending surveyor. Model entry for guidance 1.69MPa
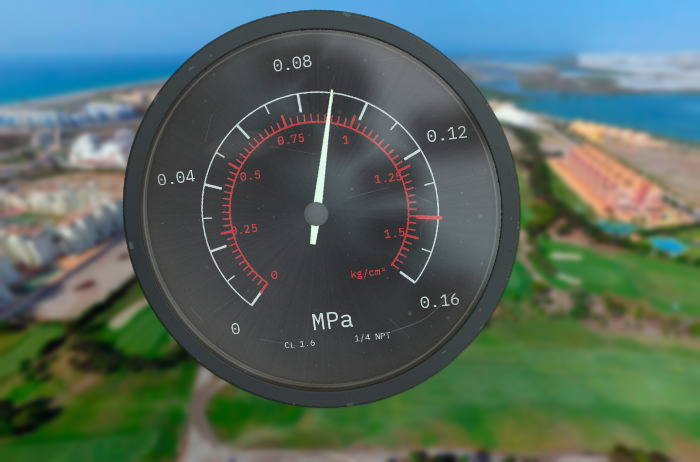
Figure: 0.09MPa
